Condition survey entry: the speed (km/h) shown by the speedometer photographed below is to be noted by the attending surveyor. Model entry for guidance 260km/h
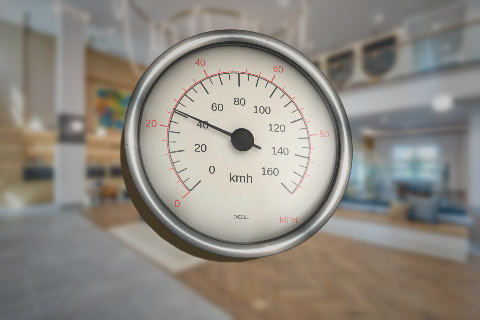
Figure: 40km/h
